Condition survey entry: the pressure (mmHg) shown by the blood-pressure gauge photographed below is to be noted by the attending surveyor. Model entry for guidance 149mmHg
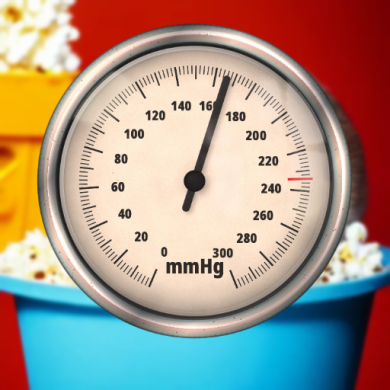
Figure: 166mmHg
